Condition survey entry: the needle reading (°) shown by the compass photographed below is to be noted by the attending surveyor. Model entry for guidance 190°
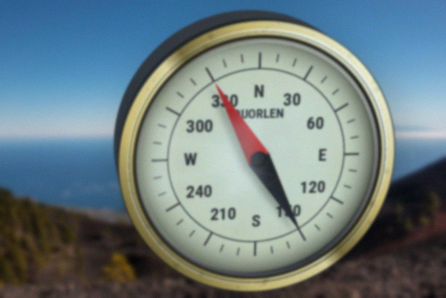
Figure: 330°
